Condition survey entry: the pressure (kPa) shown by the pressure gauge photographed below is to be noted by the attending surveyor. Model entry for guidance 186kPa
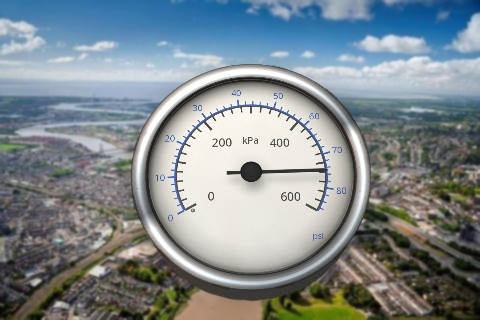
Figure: 520kPa
